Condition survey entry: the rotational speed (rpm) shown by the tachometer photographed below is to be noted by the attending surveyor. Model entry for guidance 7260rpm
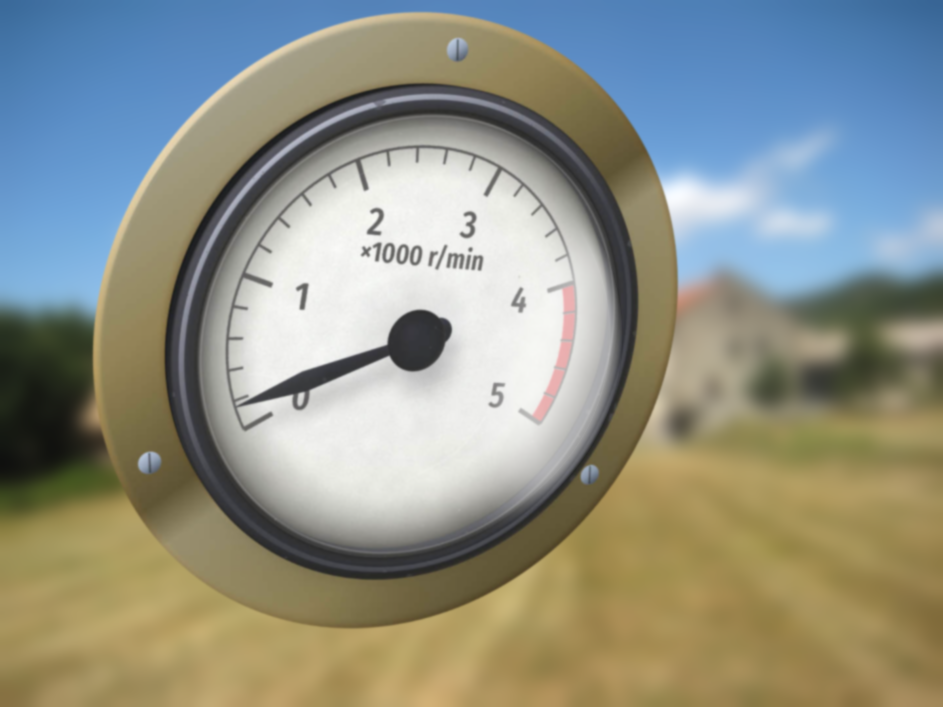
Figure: 200rpm
